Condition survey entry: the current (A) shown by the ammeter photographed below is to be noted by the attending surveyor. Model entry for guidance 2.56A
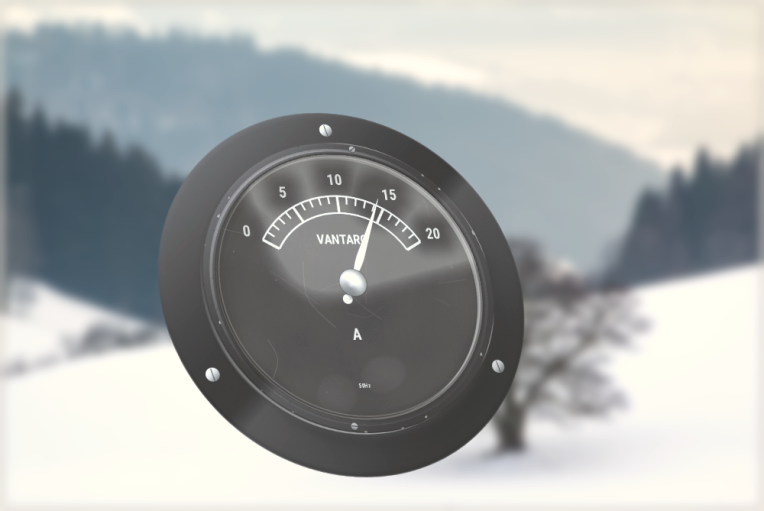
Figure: 14A
